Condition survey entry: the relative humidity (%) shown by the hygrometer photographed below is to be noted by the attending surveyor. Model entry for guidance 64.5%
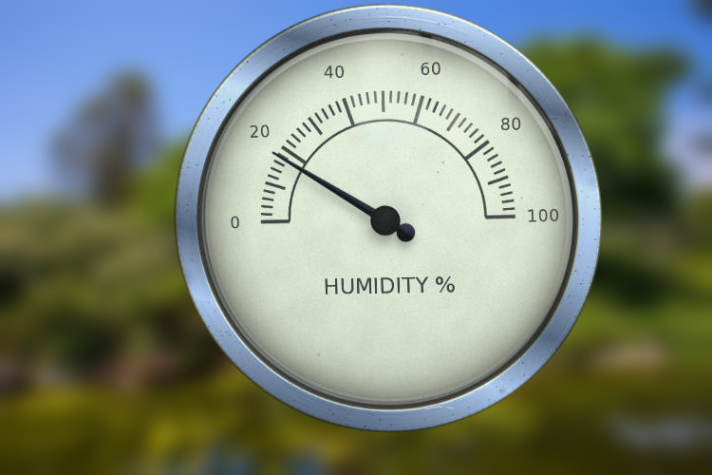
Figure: 18%
